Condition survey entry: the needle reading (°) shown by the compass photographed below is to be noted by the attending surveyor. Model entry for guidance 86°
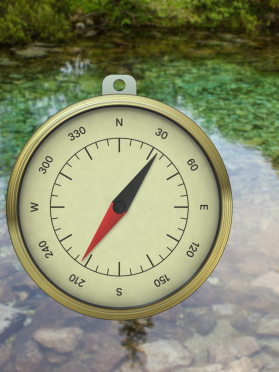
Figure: 215°
